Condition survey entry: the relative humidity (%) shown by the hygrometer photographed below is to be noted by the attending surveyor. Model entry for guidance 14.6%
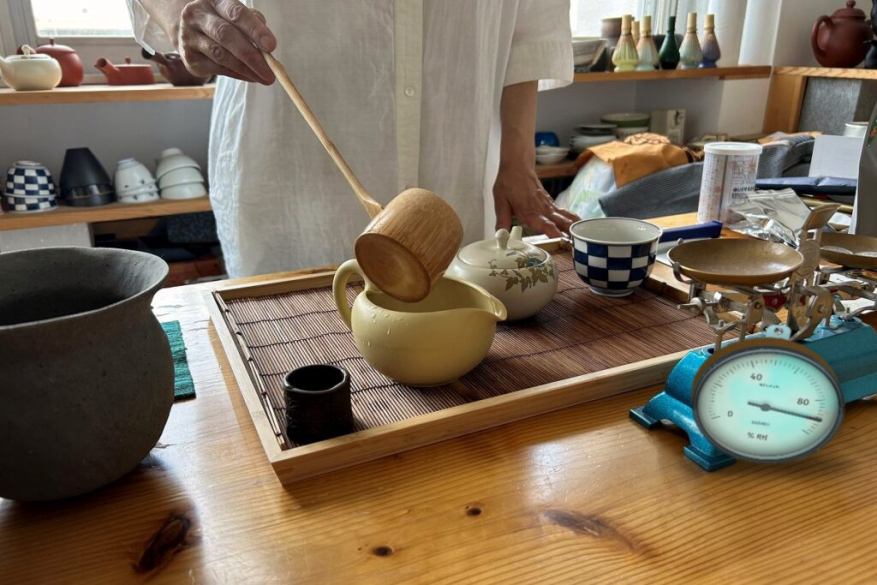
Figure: 90%
